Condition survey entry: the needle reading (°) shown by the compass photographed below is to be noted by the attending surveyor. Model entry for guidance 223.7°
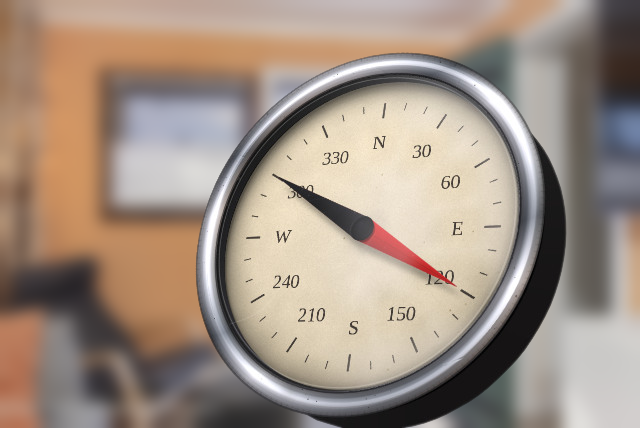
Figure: 120°
